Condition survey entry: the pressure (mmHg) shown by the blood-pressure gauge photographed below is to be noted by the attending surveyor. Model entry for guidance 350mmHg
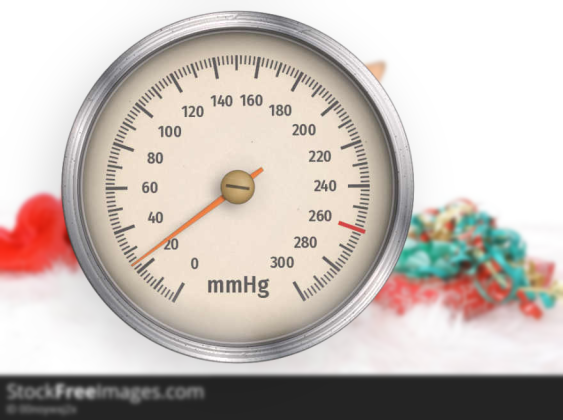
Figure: 24mmHg
